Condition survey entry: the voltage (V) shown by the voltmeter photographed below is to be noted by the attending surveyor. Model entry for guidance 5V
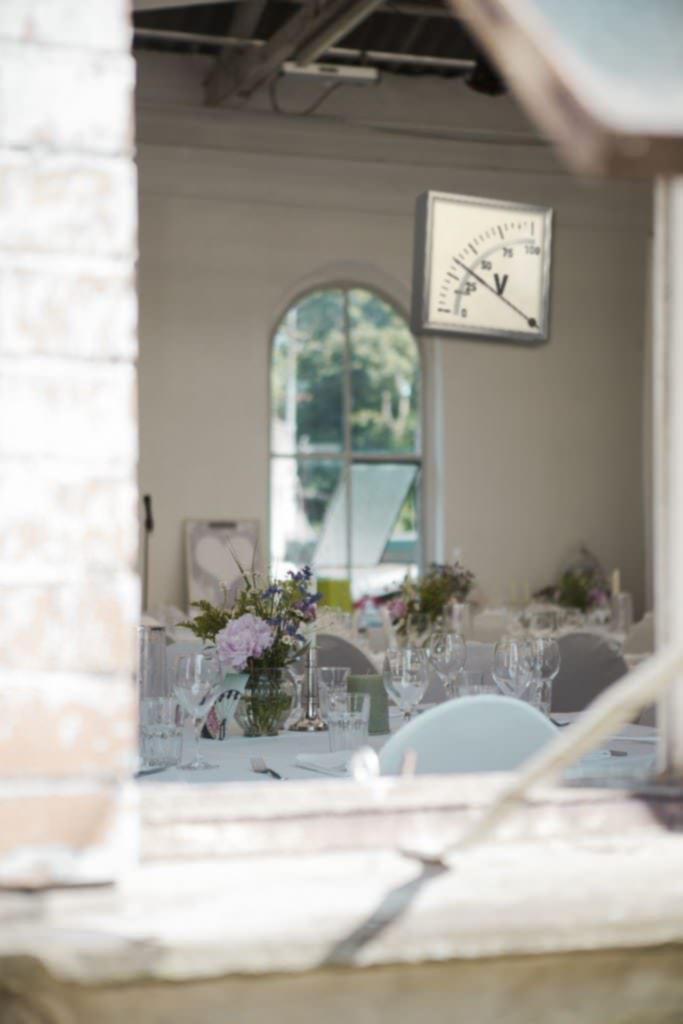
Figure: 35V
